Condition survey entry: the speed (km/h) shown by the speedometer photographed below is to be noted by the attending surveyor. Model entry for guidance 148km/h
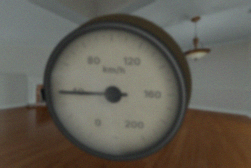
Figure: 40km/h
